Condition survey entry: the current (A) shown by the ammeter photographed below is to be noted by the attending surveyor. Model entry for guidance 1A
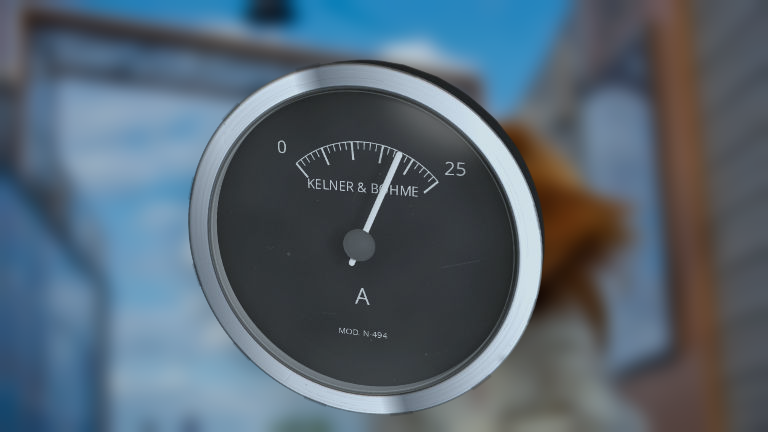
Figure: 18A
